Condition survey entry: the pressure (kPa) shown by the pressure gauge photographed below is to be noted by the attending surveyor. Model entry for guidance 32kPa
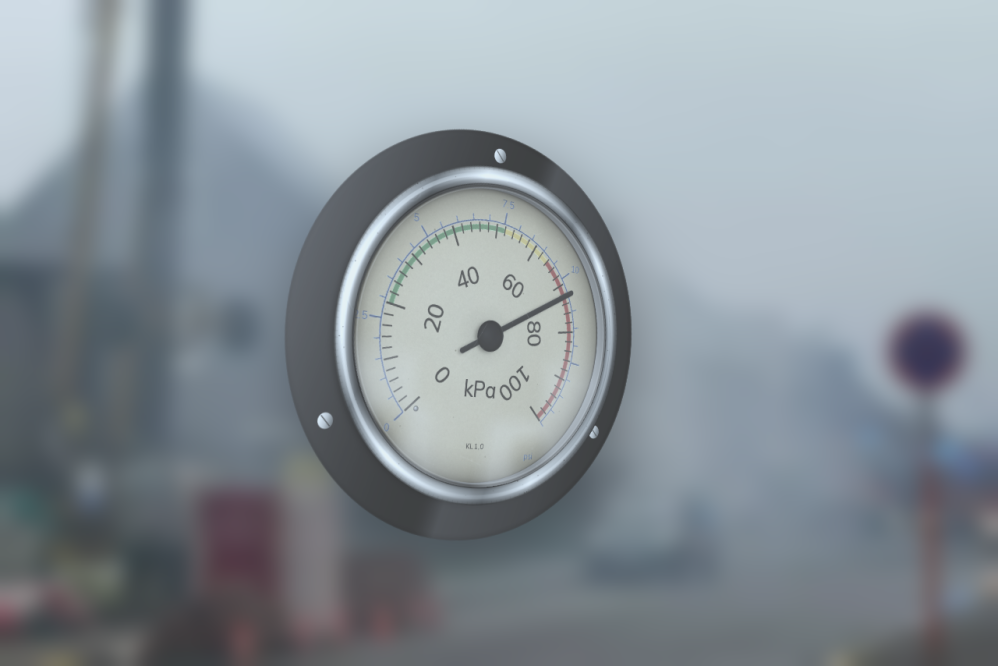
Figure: 72kPa
